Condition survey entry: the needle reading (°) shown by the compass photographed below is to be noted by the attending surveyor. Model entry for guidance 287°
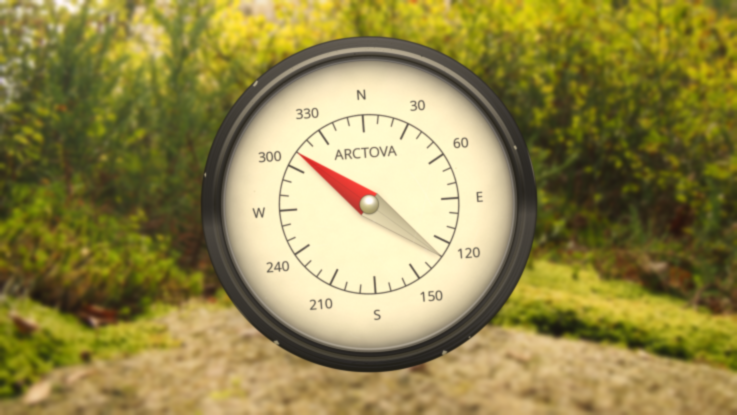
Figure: 310°
